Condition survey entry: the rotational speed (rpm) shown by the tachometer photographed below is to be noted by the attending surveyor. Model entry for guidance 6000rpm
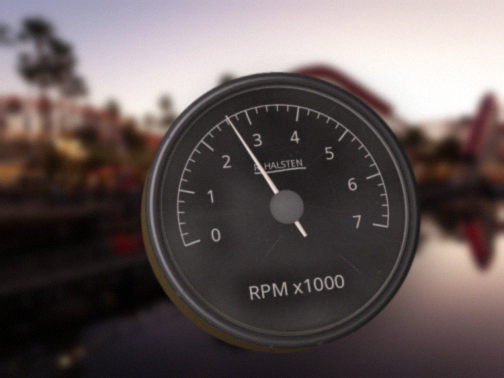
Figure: 2600rpm
